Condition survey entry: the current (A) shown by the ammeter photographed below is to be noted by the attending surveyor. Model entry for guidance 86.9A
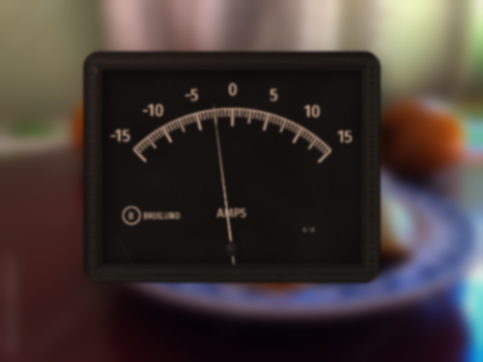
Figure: -2.5A
